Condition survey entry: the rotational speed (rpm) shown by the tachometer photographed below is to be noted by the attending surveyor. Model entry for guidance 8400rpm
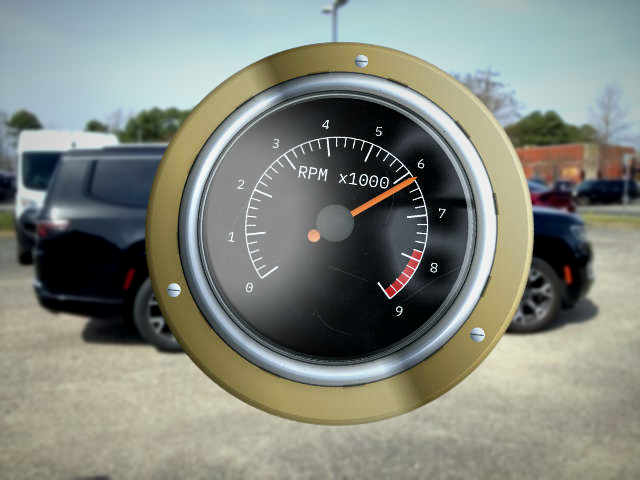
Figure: 6200rpm
